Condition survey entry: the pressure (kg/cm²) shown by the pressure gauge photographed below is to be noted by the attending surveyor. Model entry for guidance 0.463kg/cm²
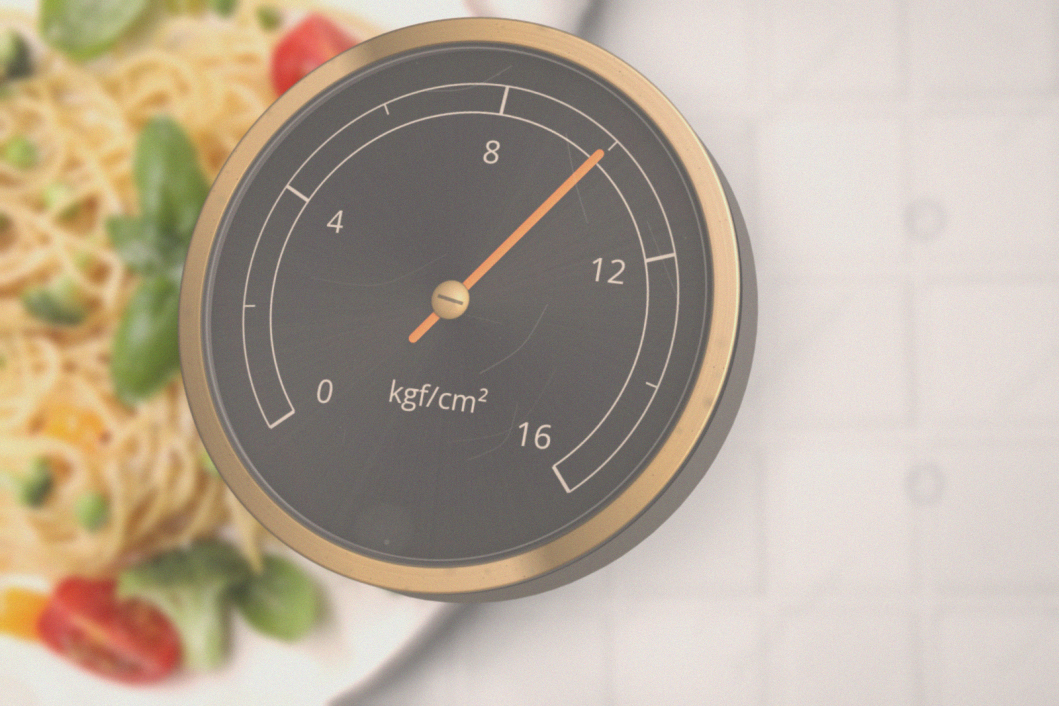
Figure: 10kg/cm²
